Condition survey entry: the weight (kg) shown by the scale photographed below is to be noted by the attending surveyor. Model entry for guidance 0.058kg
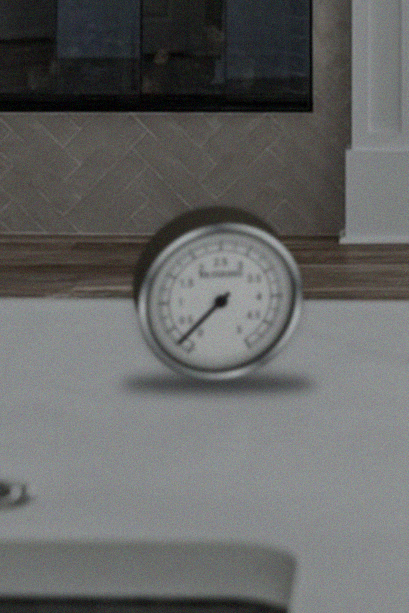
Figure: 0.25kg
